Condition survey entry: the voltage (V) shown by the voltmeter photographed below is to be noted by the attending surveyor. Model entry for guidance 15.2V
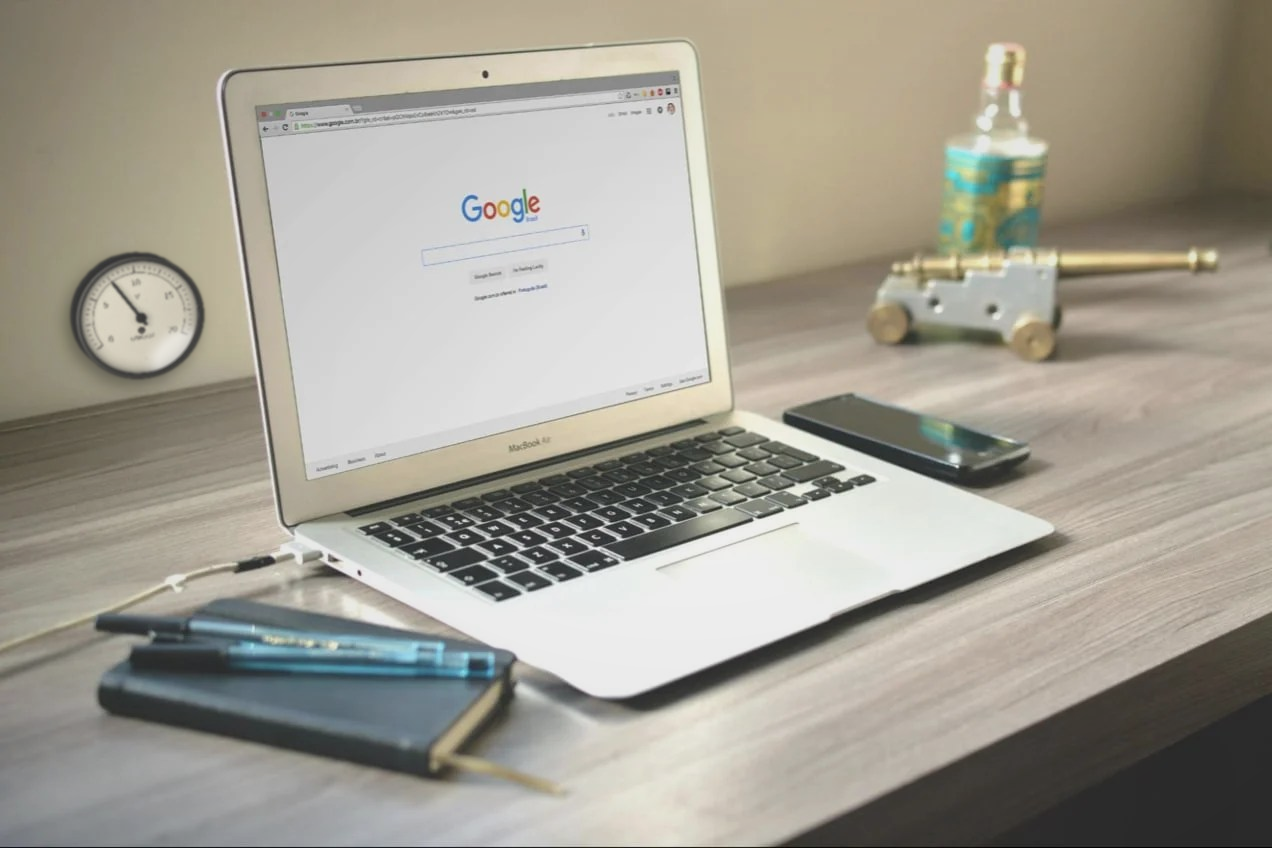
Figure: 7.5V
